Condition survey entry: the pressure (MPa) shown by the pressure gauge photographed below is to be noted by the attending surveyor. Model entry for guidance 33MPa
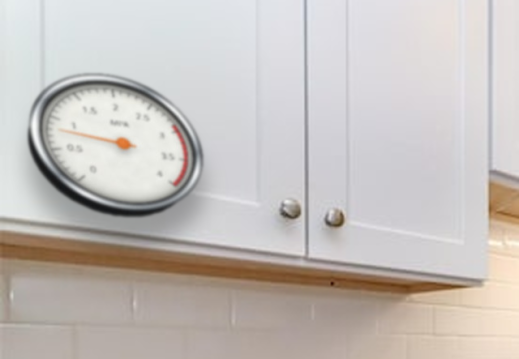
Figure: 0.8MPa
